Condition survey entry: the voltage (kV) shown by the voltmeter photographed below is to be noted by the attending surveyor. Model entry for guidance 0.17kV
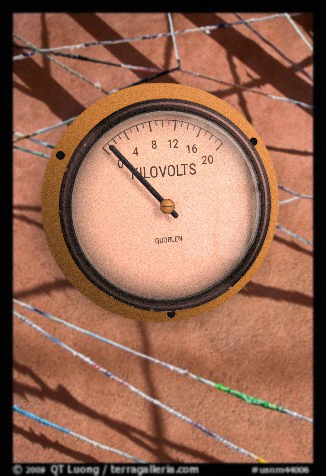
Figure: 1kV
